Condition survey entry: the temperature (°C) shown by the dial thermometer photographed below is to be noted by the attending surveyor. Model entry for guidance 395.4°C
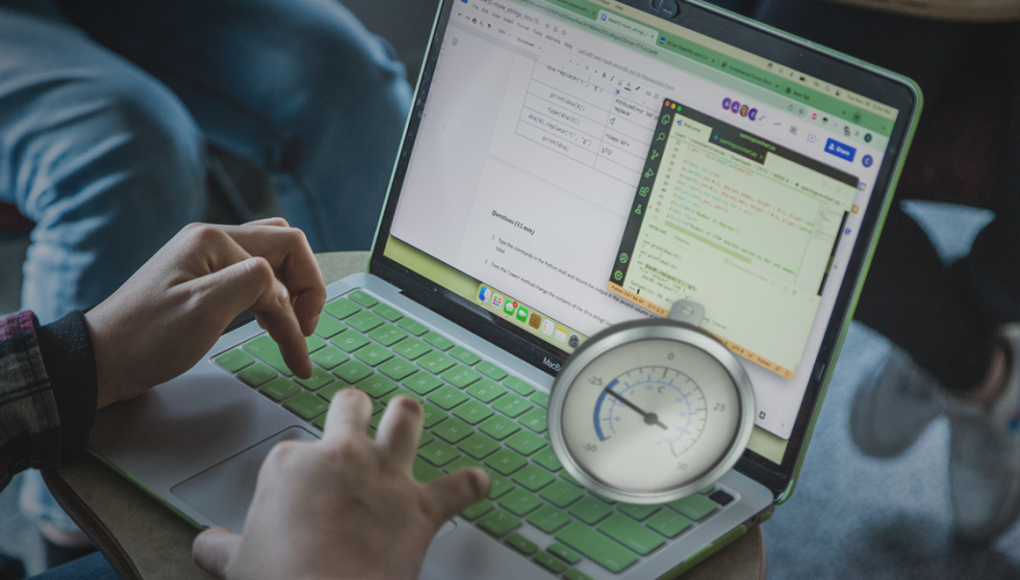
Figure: -25°C
